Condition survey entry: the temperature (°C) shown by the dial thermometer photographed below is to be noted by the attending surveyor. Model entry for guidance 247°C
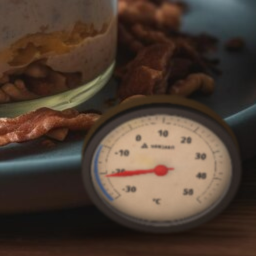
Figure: -20°C
